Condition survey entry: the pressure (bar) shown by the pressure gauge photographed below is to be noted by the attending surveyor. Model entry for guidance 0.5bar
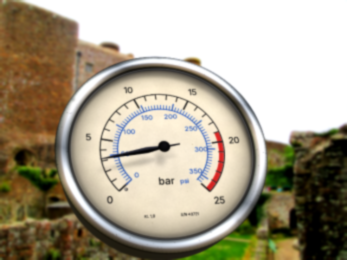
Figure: 3bar
